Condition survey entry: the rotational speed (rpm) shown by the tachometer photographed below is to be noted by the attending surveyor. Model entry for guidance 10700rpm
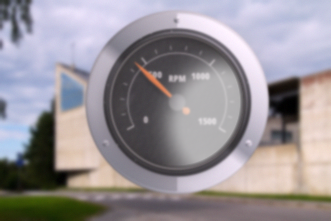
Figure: 450rpm
